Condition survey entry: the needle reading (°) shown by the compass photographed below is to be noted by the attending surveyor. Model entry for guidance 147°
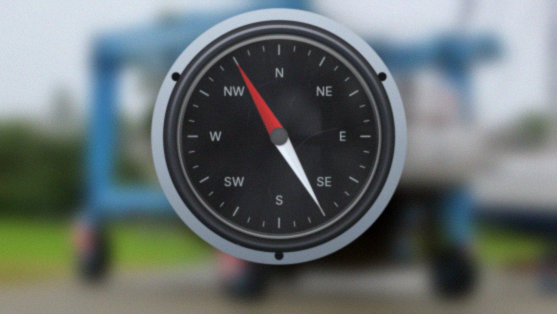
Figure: 330°
